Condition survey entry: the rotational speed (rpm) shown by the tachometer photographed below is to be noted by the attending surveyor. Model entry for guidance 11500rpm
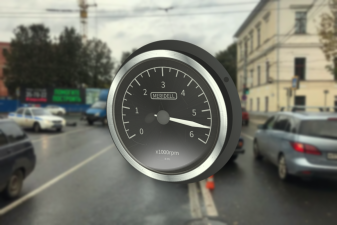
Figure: 5500rpm
